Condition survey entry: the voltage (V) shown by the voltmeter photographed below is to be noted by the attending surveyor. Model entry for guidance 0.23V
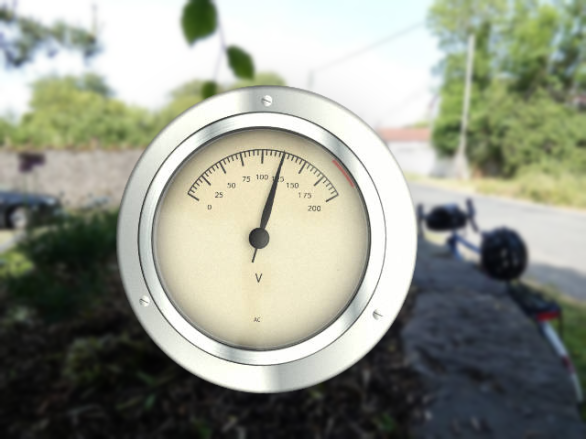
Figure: 125V
